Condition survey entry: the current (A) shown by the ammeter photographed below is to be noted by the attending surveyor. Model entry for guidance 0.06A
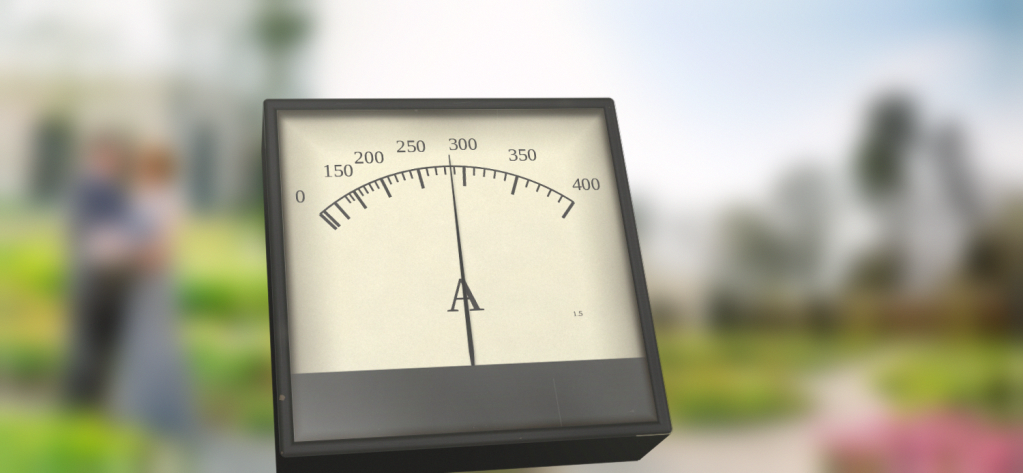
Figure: 285A
